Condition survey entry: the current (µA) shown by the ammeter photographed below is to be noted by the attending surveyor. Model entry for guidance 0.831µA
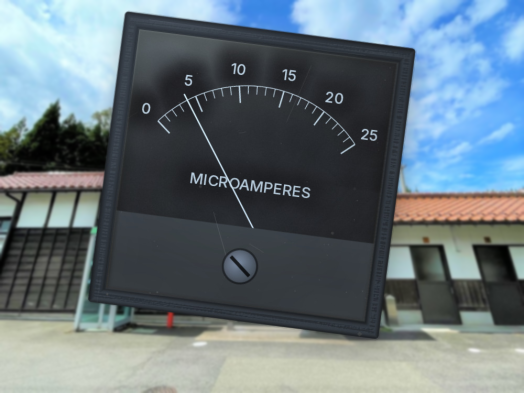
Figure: 4µA
